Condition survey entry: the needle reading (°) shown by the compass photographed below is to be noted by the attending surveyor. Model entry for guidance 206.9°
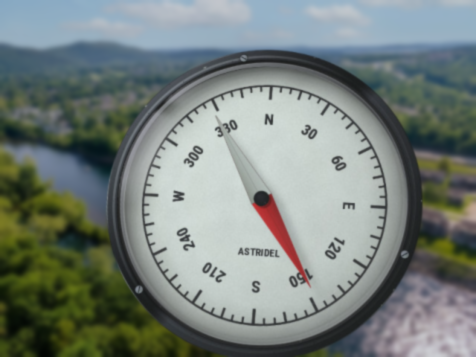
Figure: 147.5°
